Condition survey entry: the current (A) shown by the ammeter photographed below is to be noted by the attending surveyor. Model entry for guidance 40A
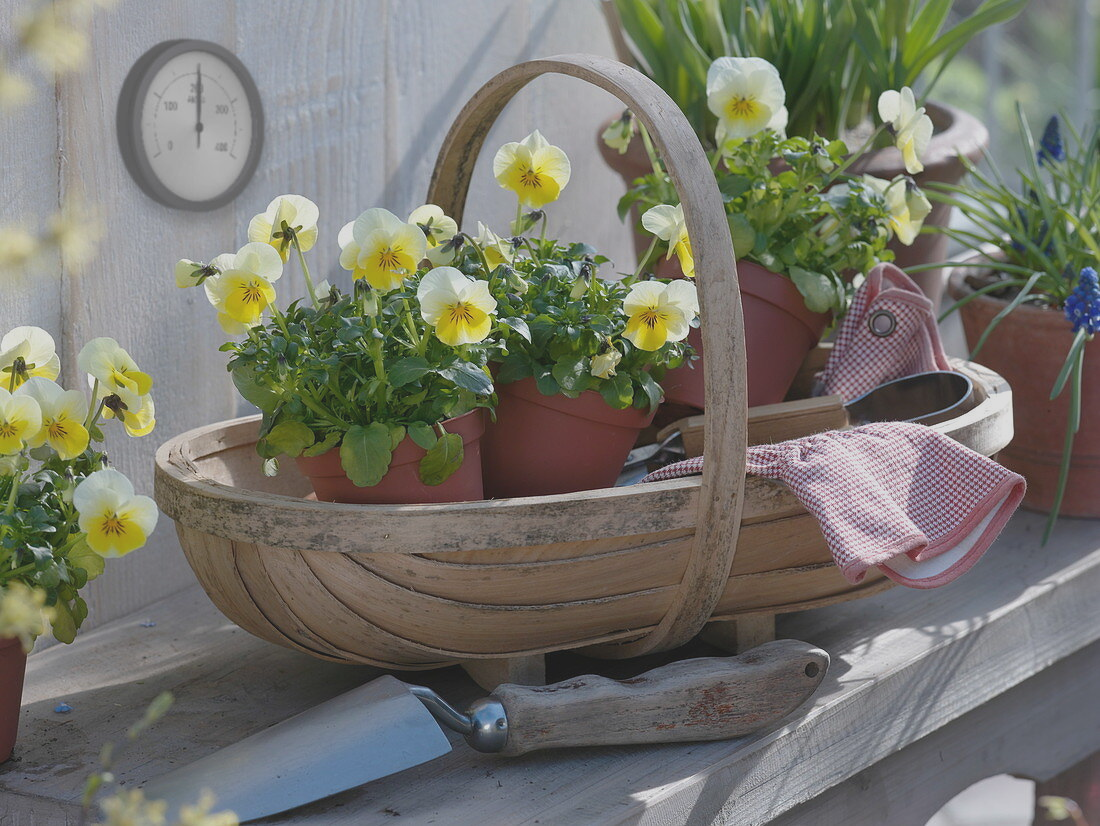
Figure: 200A
